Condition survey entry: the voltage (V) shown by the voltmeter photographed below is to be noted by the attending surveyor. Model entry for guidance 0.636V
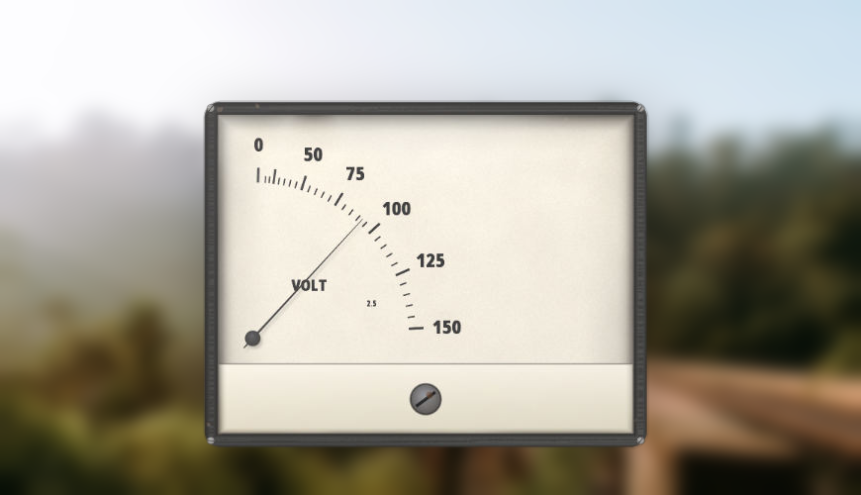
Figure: 92.5V
